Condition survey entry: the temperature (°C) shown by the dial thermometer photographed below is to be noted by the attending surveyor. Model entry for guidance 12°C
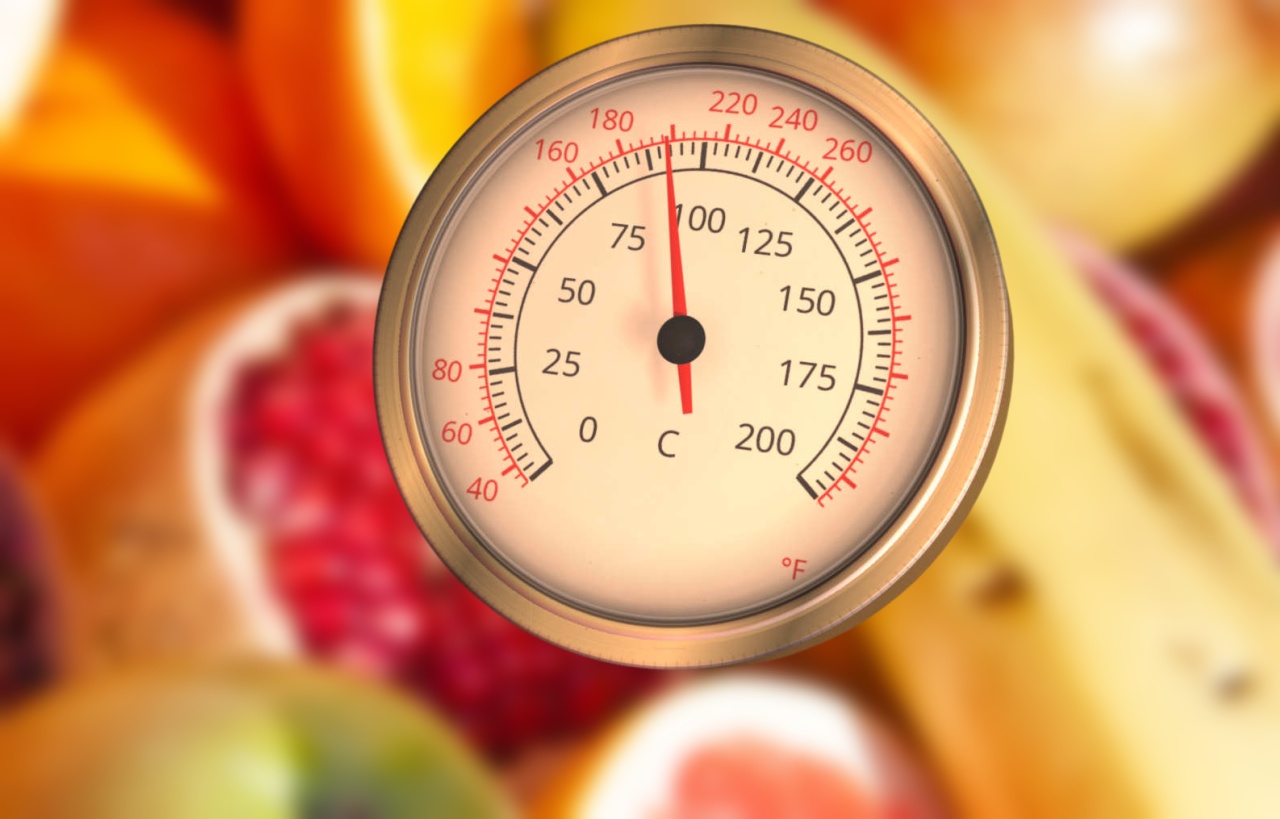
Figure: 92.5°C
